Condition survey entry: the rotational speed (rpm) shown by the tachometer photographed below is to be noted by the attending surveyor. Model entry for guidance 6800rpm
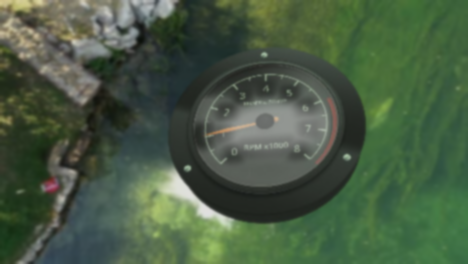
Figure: 1000rpm
